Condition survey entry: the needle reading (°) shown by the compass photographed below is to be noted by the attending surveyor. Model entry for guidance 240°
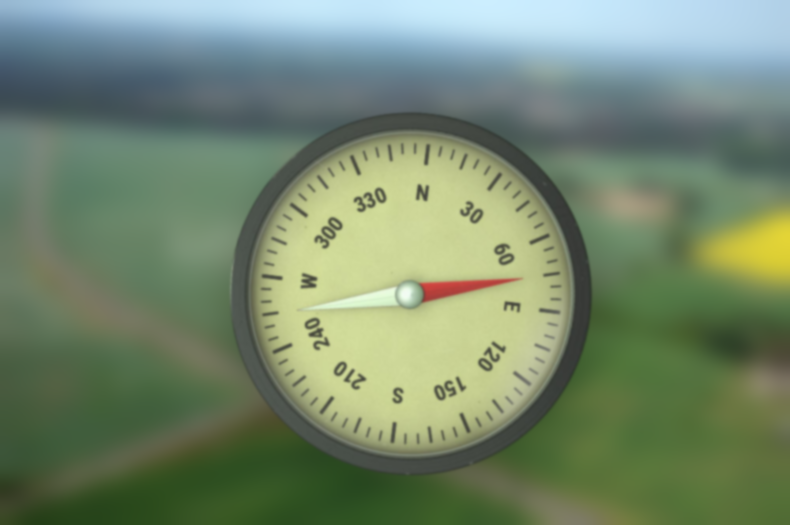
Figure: 75°
